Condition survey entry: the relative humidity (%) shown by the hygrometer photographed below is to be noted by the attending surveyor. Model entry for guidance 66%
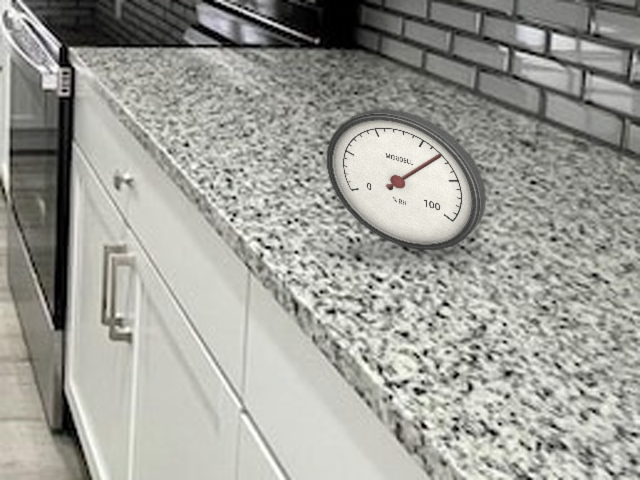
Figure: 68%
